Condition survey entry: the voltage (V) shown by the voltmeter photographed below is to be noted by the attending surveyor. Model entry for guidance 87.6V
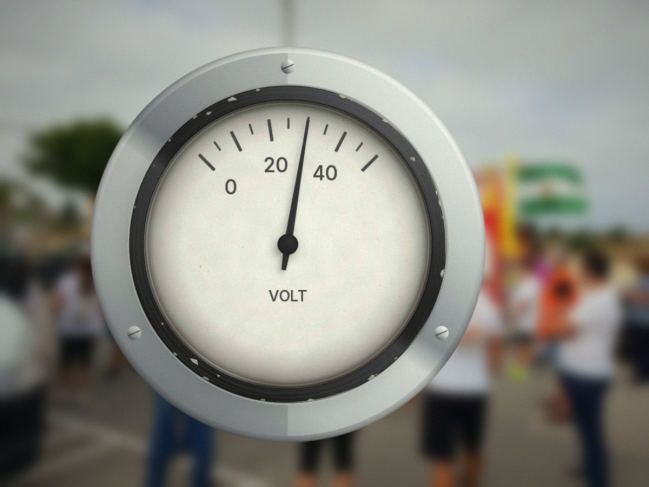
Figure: 30V
